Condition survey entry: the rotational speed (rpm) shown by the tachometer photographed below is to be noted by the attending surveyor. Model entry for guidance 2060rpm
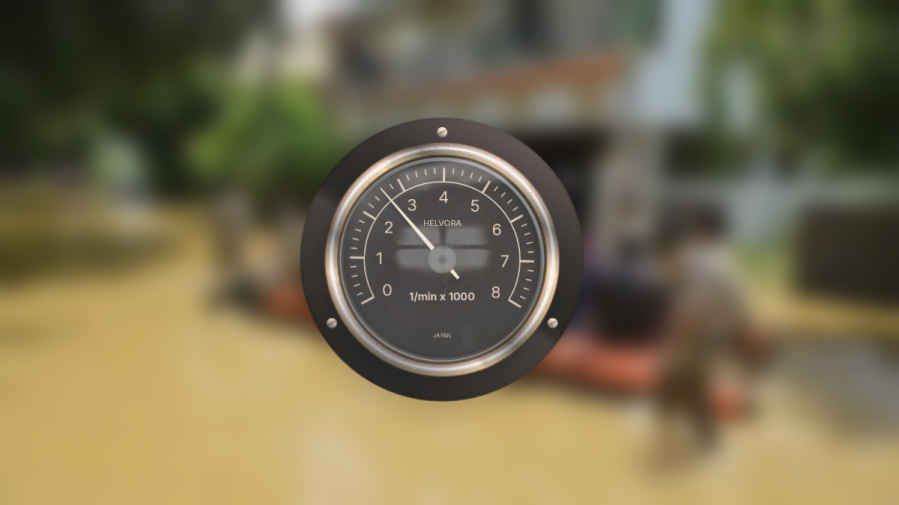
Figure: 2600rpm
